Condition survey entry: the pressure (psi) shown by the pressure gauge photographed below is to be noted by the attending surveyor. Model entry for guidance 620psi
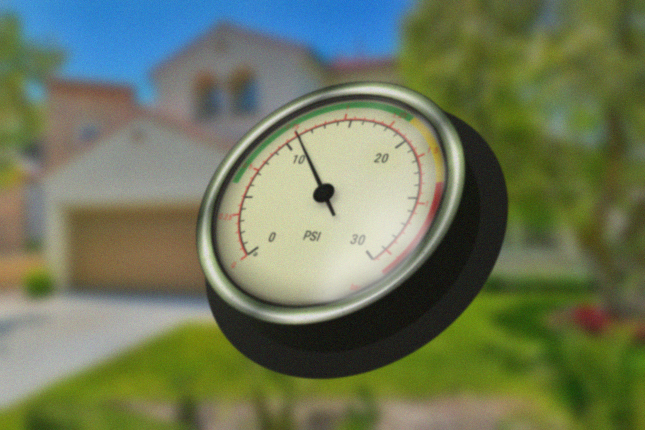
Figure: 11psi
